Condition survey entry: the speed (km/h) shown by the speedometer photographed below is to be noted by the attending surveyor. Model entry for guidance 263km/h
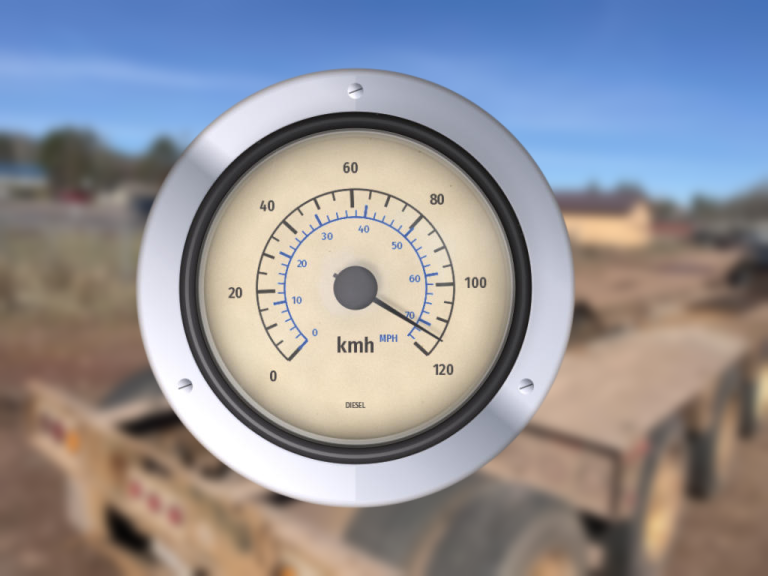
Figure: 115km/h
